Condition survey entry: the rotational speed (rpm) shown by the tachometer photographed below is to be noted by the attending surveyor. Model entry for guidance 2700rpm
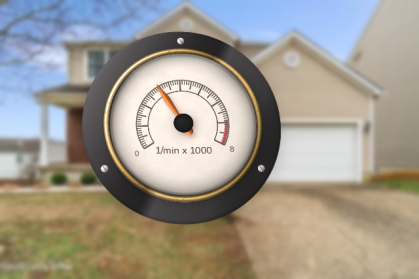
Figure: 3000rpm
